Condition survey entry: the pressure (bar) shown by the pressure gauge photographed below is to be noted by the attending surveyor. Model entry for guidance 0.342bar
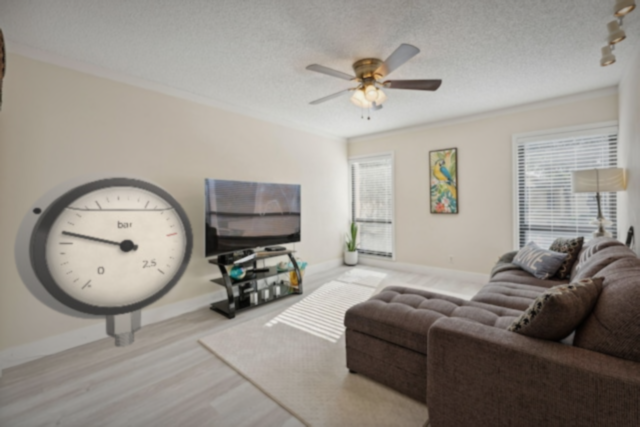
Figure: 0.6bar
